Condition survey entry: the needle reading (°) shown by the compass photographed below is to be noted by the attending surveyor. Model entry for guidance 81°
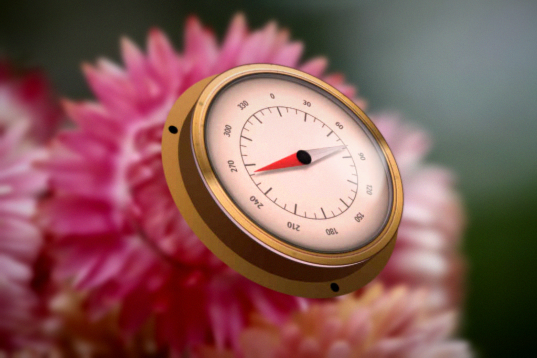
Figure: 260°
